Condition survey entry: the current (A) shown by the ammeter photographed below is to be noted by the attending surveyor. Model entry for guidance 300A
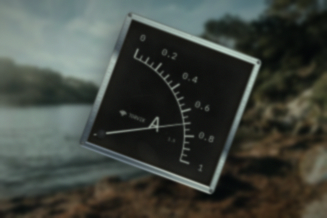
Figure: 0.7A
